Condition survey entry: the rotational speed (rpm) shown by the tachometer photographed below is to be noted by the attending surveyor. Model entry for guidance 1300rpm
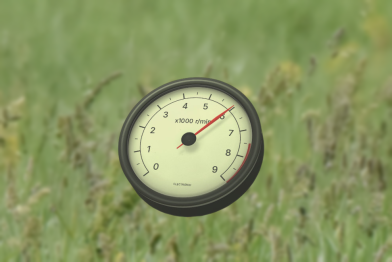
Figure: 6000rpm
